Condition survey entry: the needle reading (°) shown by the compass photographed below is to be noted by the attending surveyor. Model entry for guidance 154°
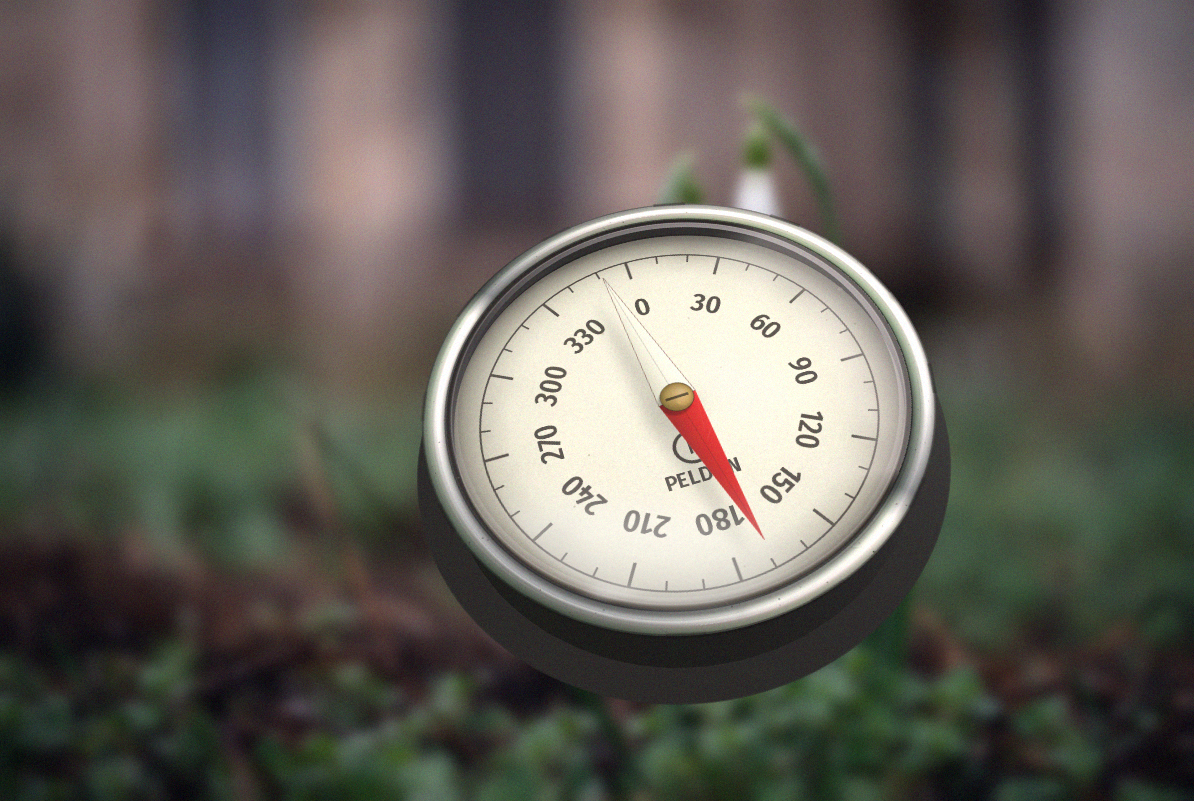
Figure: 170°
